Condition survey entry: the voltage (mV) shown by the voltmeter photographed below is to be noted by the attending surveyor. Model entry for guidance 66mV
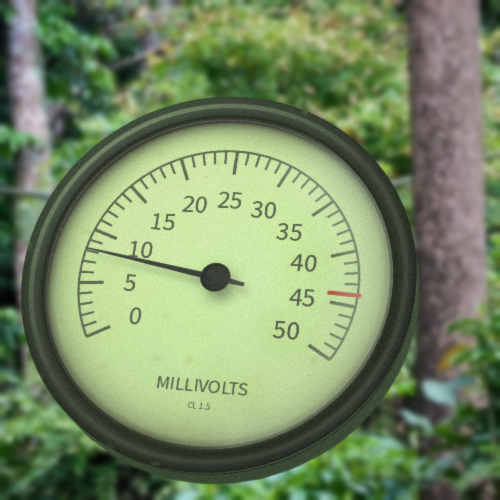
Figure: 8mV
